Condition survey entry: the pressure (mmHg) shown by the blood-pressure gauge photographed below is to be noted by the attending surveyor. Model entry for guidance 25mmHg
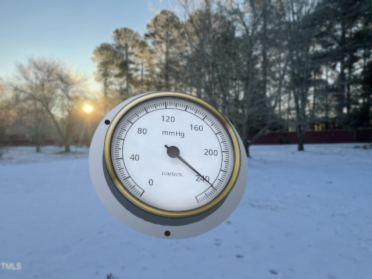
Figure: 240mmHg
